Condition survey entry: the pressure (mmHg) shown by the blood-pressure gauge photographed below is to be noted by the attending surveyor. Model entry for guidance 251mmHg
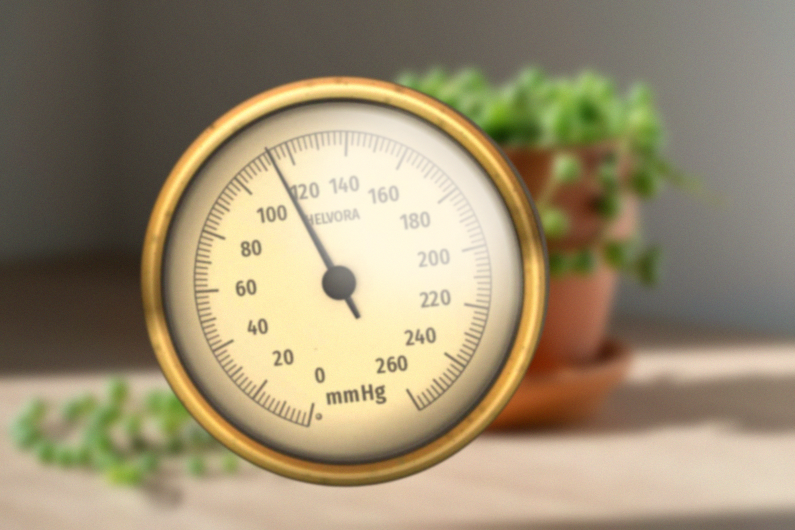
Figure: 114mmHg
